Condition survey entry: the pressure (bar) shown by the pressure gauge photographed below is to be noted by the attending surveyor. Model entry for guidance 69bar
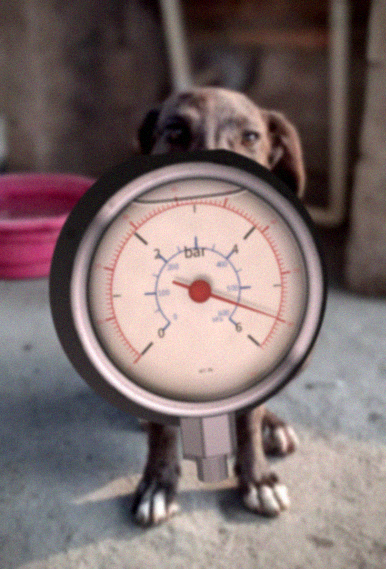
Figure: 5.5bar
